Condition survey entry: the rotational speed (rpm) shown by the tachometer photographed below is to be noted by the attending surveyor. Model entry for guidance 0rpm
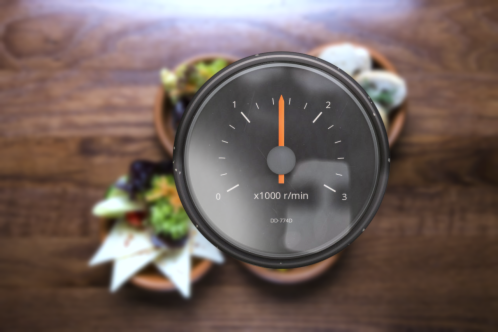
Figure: 1500rpm
